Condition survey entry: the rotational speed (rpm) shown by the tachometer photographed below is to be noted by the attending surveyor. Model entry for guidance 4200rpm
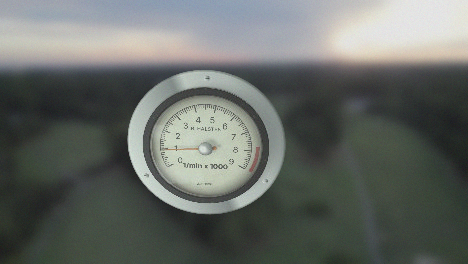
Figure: 1000rpm
